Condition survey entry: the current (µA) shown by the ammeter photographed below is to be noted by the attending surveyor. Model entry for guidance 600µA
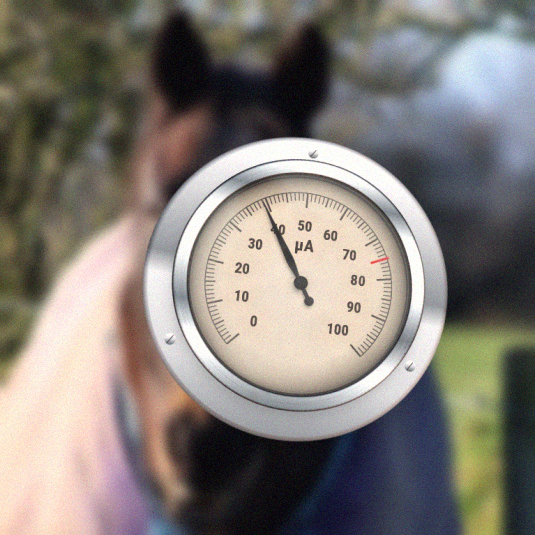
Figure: 39µA
